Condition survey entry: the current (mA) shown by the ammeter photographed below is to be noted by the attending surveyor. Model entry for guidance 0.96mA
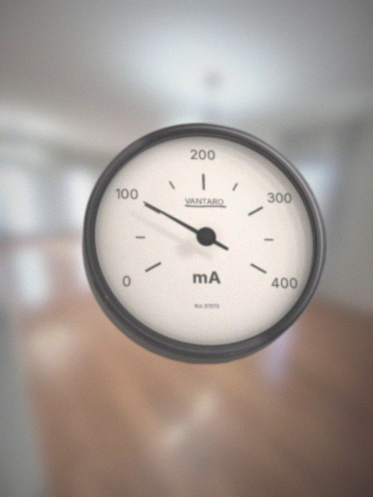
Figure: 100mA
